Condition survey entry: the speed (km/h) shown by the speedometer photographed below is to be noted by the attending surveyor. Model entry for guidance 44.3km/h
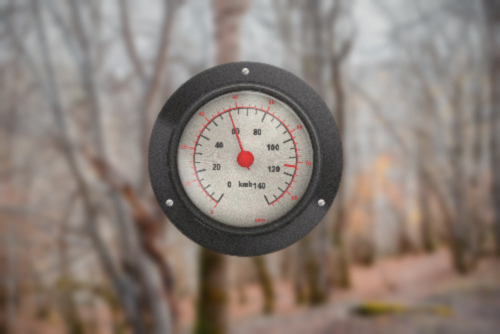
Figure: 60km/h
